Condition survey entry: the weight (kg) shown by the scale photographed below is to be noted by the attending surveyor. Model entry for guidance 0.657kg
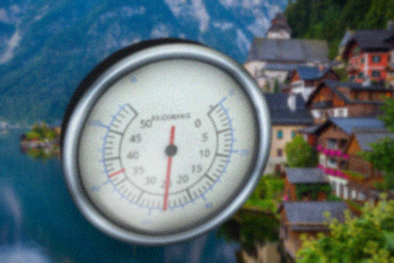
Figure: 25kg
